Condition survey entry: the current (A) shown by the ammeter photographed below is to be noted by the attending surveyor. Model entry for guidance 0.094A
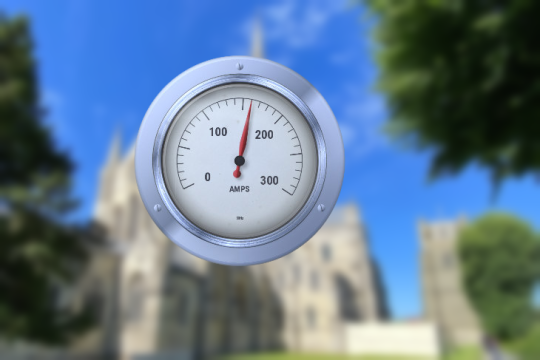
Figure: 160A
